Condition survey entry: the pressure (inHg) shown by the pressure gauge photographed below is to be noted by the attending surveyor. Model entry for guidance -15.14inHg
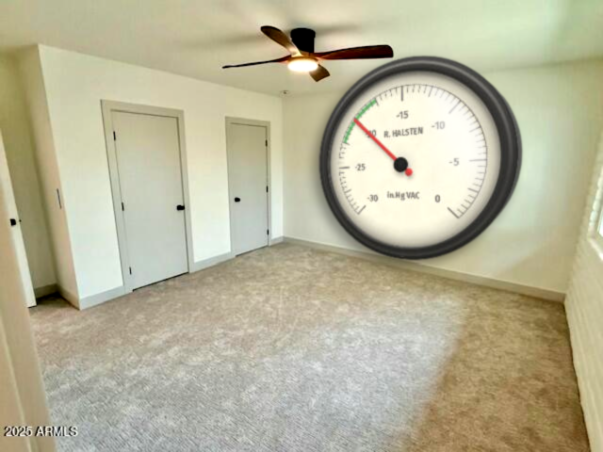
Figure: -20inHg
